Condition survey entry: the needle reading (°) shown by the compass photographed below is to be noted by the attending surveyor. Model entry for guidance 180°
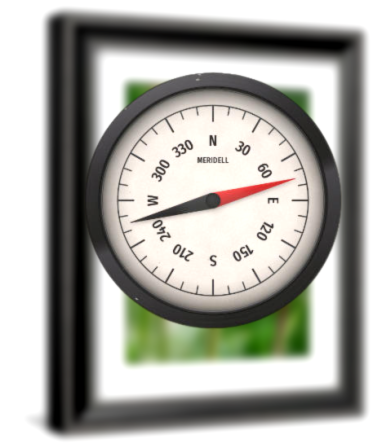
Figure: 75°
